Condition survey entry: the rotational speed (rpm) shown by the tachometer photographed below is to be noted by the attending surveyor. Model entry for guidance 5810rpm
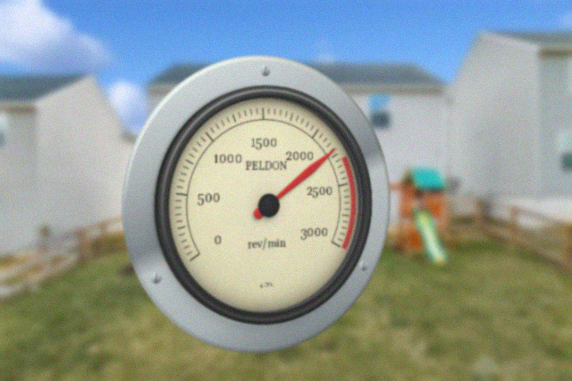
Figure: 2200rpm
